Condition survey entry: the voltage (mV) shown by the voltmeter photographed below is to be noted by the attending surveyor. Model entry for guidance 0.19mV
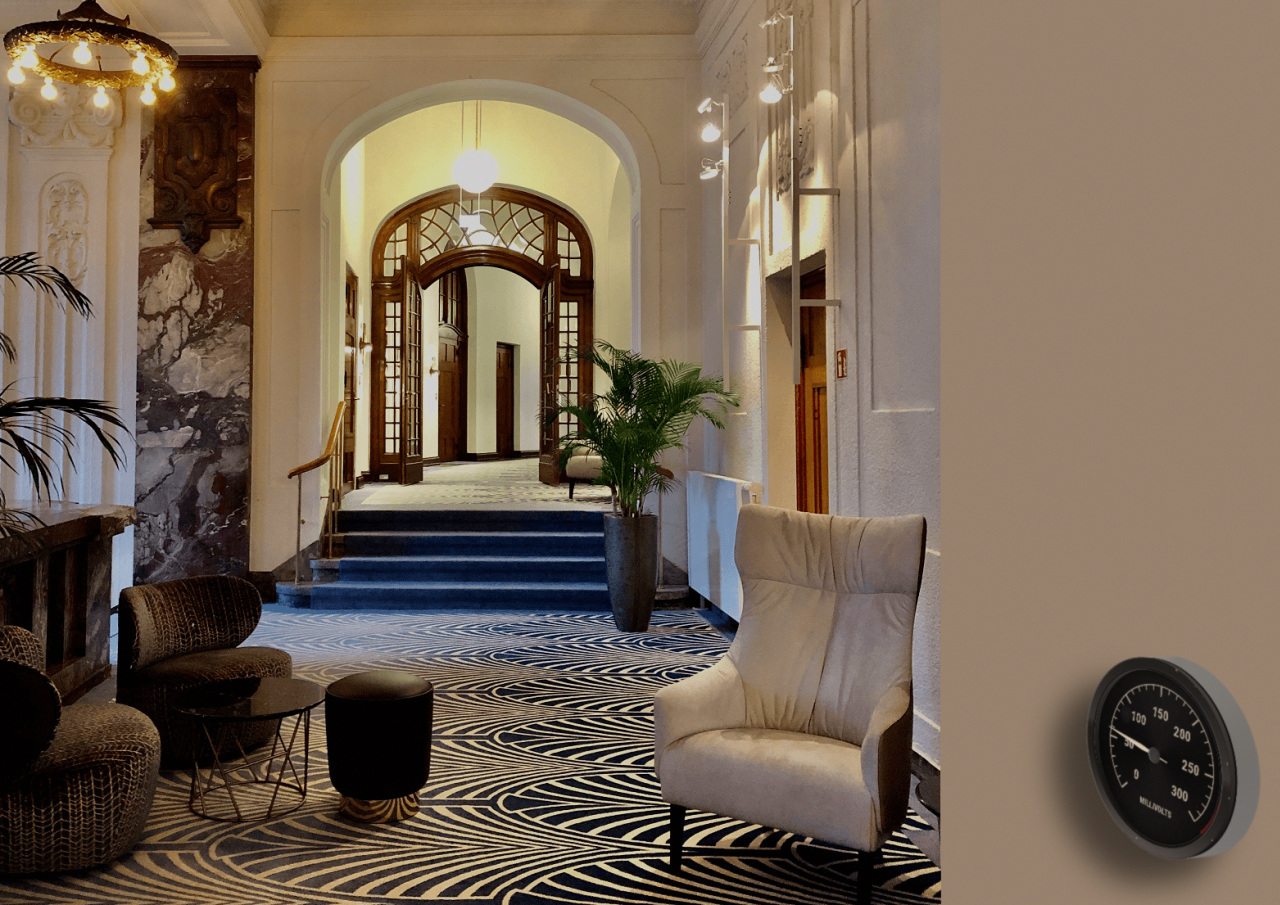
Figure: 60mV
